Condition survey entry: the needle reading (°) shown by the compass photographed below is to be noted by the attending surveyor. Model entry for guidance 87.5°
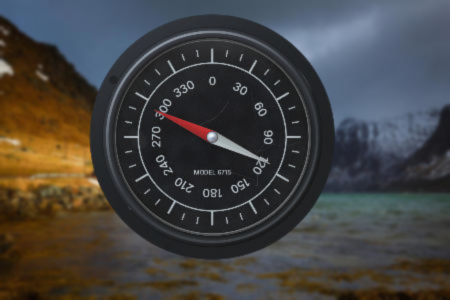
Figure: 295°
